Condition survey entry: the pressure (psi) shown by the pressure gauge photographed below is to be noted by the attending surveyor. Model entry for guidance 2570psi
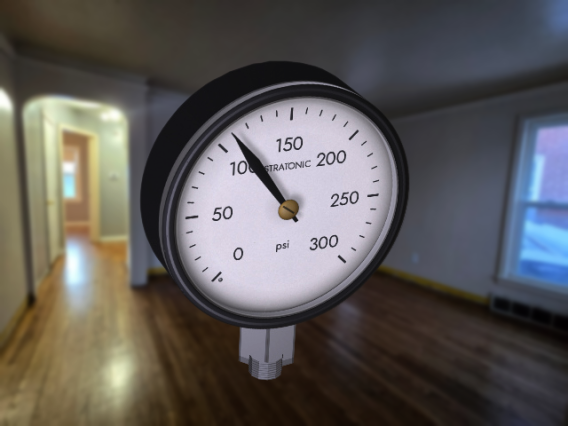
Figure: 110psi
